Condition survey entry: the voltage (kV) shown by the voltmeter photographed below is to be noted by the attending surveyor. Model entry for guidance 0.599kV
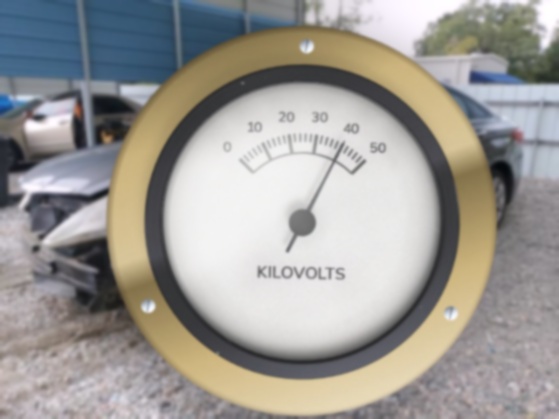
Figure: 40kV
